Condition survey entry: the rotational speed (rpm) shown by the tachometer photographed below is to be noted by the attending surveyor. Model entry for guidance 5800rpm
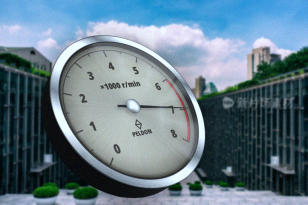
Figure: 7000rpm
